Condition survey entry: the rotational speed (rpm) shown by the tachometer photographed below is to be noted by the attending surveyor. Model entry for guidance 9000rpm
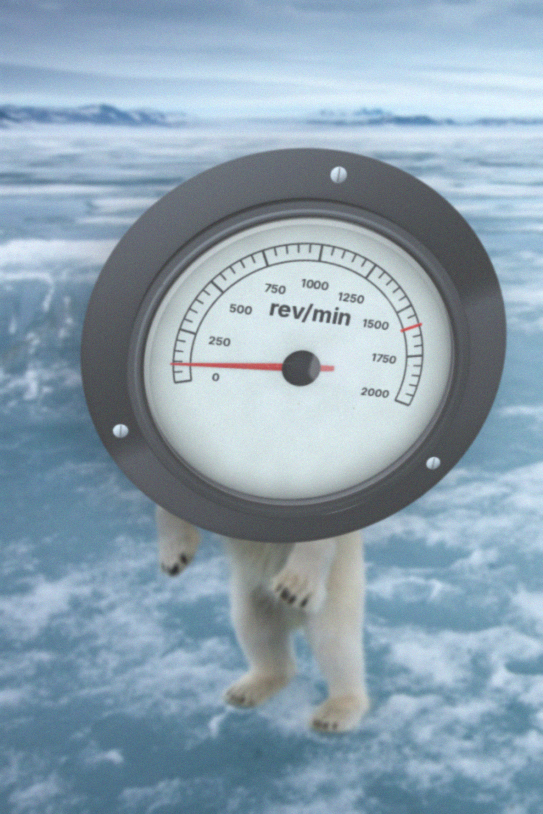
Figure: 100rpm
